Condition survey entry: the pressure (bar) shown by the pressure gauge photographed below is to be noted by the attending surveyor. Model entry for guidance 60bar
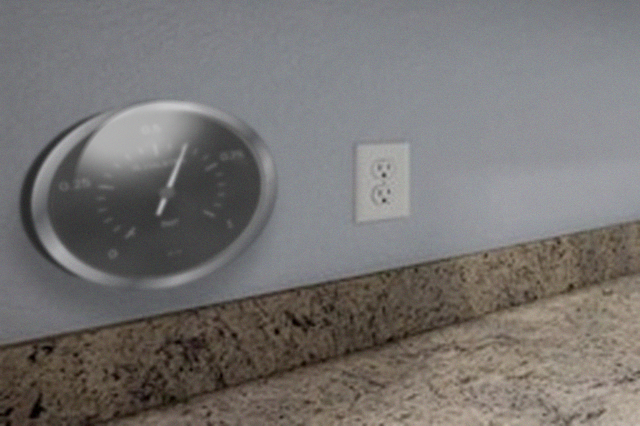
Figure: 0.6bar
